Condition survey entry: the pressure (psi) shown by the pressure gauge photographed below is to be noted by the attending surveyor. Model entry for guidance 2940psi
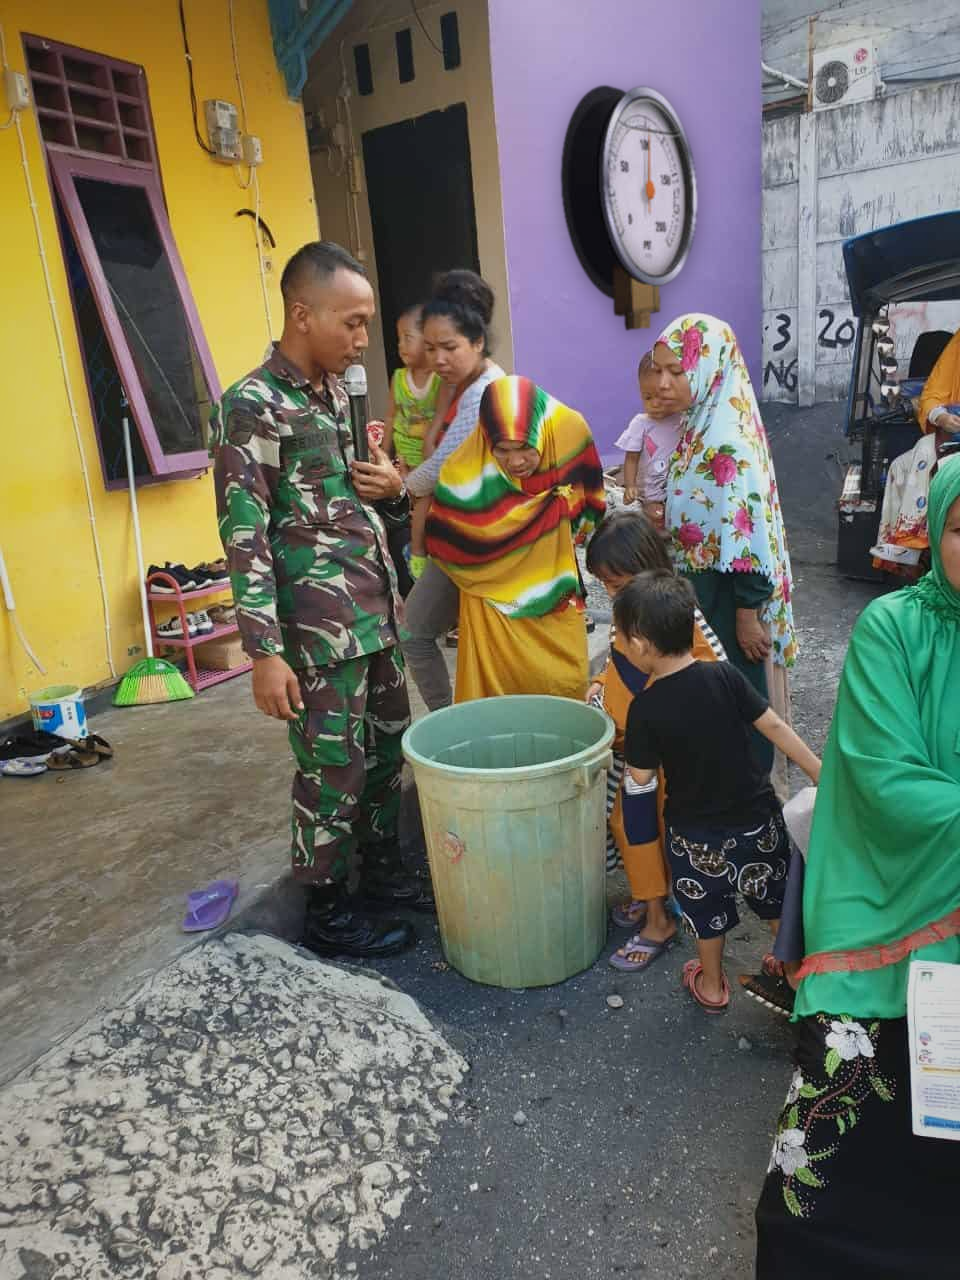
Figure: 100psi
